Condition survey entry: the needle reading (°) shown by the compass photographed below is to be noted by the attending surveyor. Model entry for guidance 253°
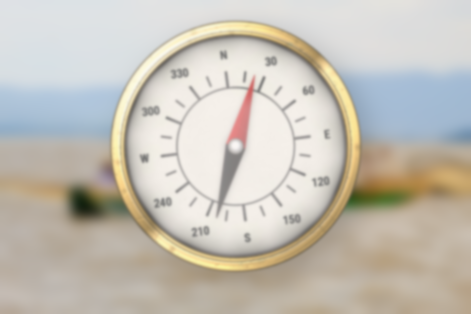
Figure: 22.5°
